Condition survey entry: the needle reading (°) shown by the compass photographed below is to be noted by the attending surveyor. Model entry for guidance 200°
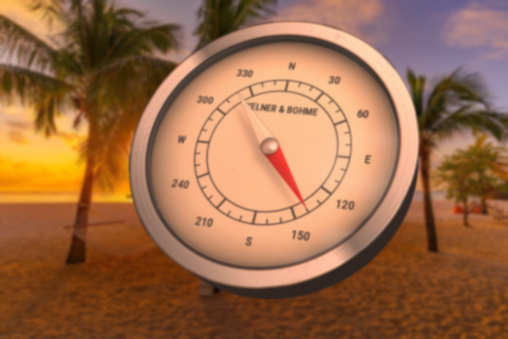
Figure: 140°
